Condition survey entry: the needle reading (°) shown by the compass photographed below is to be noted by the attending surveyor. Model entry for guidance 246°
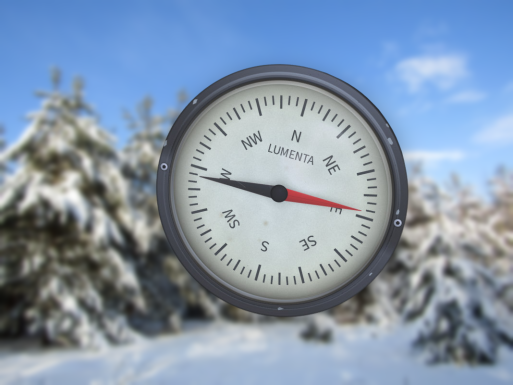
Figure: 85°
